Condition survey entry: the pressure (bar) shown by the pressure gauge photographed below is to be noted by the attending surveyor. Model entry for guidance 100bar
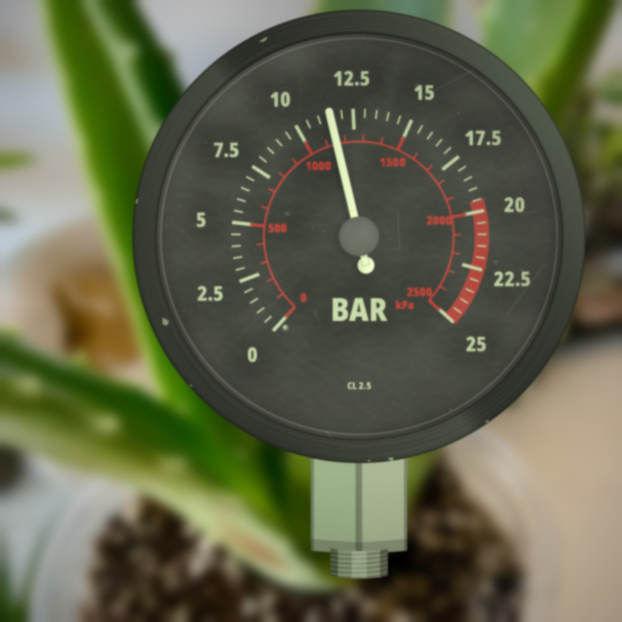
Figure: 11.5bar
